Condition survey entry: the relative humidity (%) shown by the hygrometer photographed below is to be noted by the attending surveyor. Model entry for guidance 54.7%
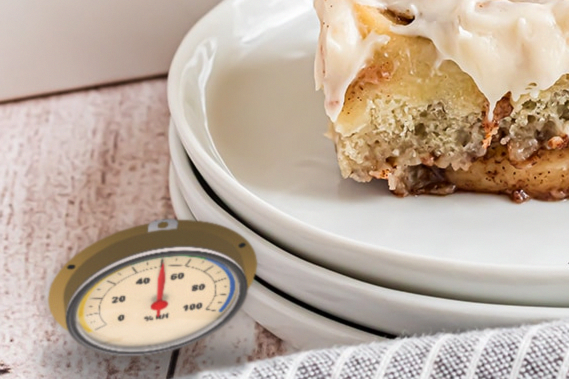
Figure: 50%
